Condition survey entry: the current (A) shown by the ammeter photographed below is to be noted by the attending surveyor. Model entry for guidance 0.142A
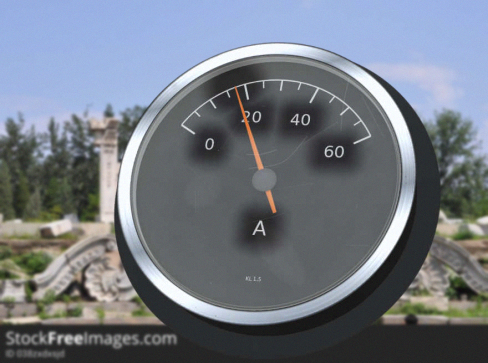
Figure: 17.5A
